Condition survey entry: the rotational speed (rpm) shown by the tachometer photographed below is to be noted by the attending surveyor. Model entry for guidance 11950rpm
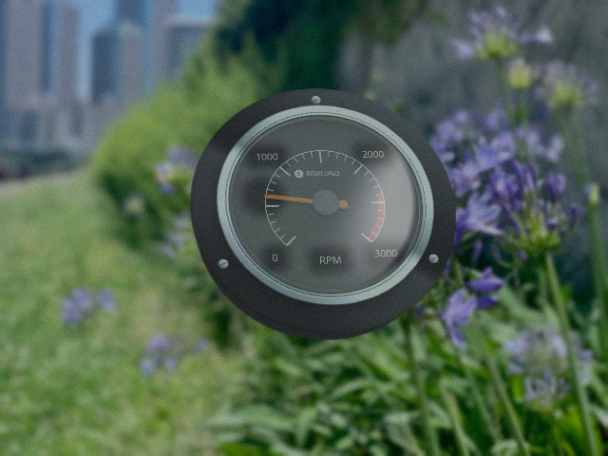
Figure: 600rpm
